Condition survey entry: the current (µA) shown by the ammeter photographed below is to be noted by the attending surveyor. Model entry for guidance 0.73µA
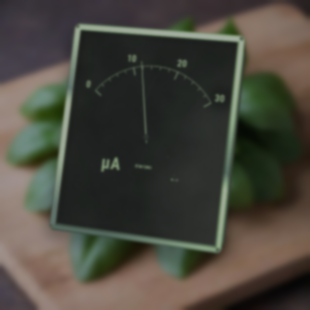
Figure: 12µA
